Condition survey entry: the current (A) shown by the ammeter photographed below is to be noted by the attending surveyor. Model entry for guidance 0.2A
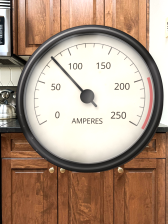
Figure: 80A
